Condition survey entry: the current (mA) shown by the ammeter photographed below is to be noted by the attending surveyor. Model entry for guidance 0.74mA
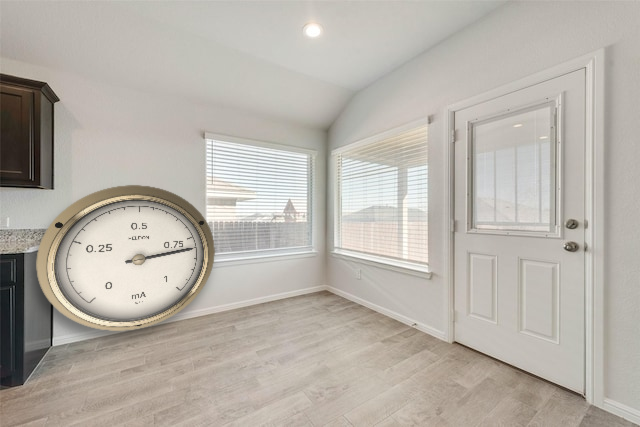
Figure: 0.8mA
